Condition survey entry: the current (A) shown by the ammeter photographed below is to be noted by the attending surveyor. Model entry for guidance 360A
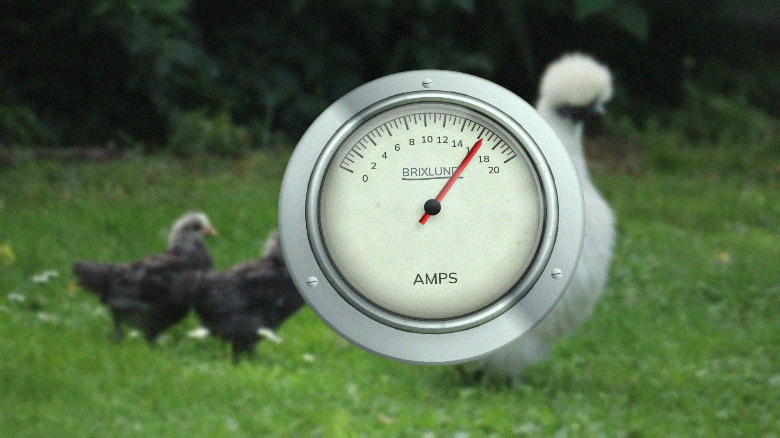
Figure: 16.5A
